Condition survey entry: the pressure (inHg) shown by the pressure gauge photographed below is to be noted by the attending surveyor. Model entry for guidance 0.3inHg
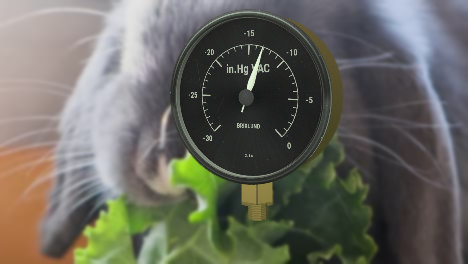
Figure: -13inHg
